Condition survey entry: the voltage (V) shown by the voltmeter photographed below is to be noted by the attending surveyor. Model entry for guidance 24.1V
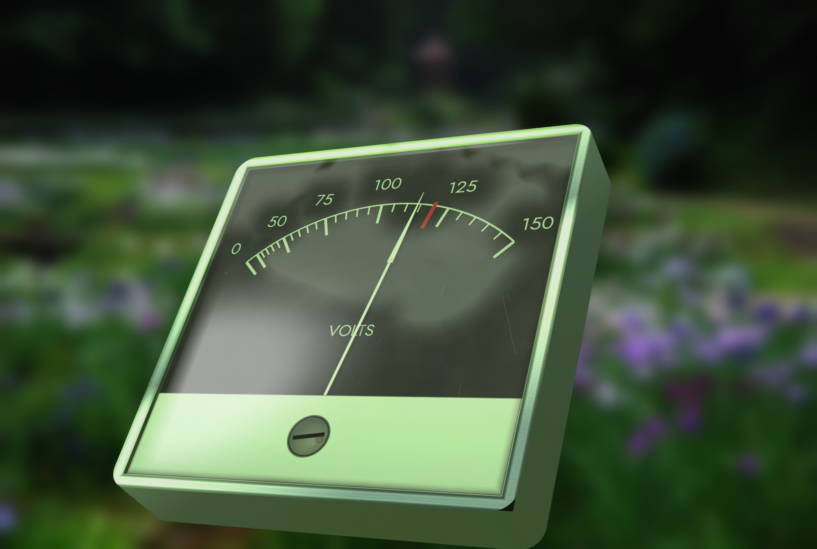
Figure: 115V
